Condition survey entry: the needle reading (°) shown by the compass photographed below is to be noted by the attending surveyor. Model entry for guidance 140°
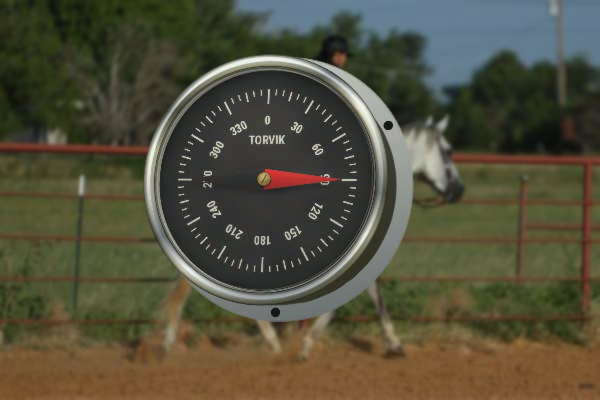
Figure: 90°
